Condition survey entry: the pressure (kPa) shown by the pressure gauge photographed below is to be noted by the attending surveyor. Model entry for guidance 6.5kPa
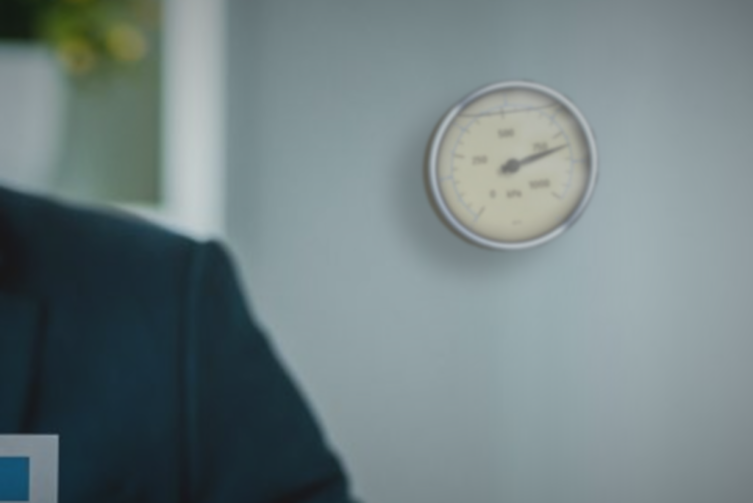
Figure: 800kPa
